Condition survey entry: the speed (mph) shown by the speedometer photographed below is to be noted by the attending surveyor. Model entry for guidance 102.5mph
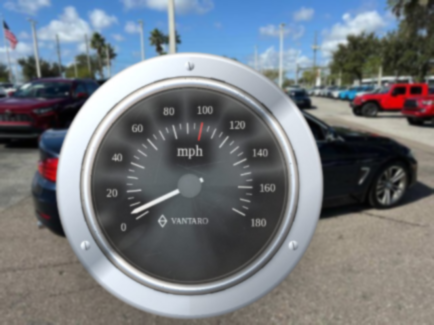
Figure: 5mph
